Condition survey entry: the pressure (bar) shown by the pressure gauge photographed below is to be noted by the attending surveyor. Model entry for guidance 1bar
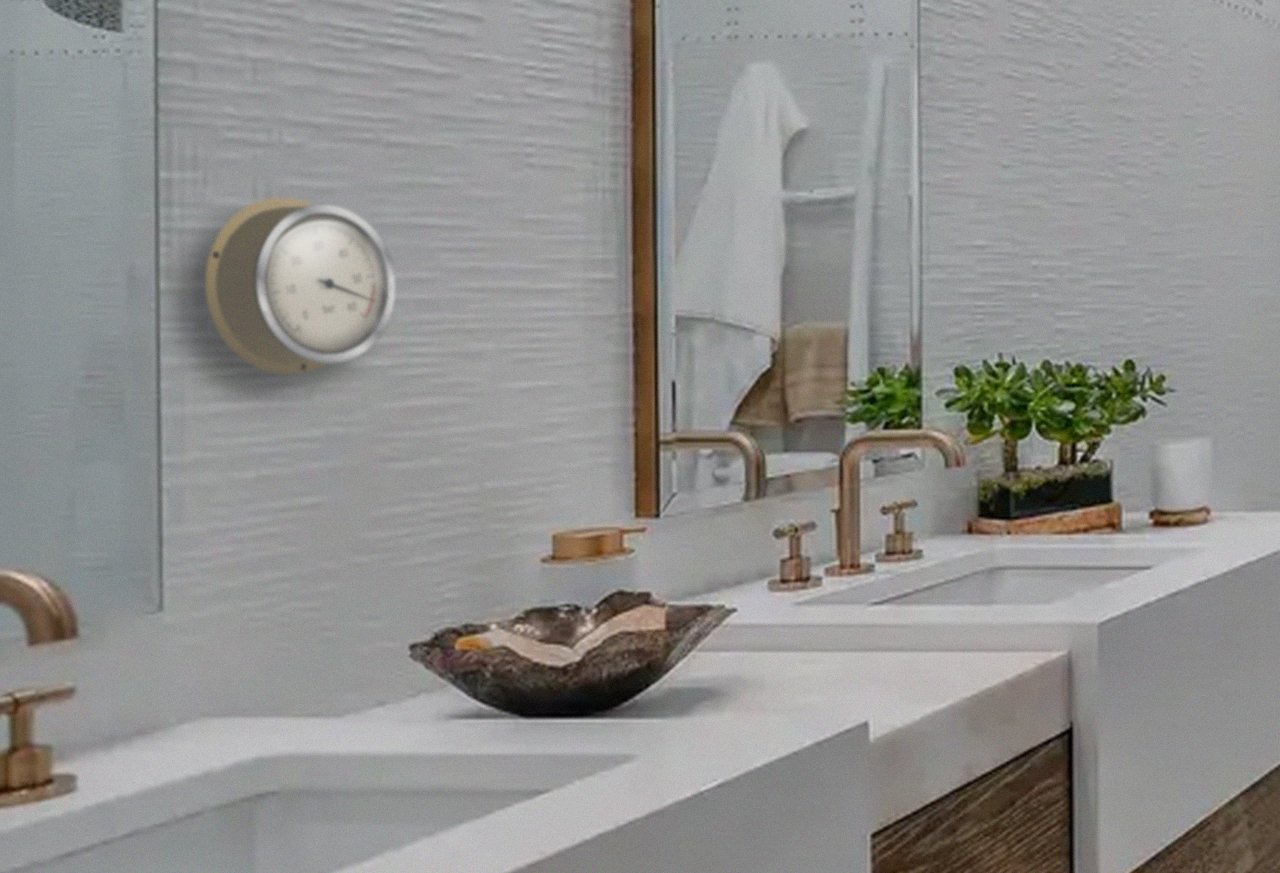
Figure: 56bar
